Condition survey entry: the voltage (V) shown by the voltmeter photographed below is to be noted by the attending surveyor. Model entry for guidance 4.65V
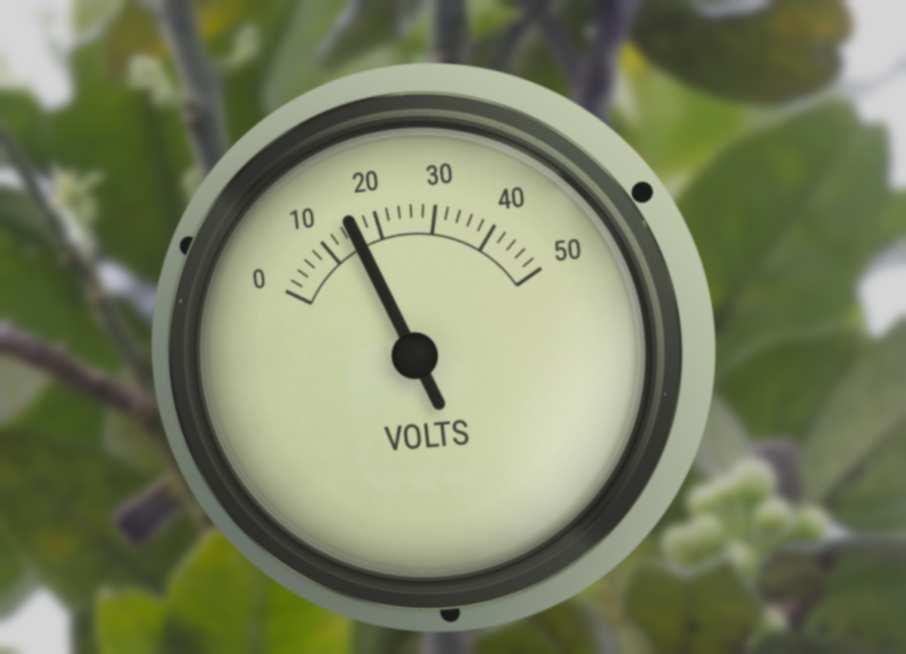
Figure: 16V
